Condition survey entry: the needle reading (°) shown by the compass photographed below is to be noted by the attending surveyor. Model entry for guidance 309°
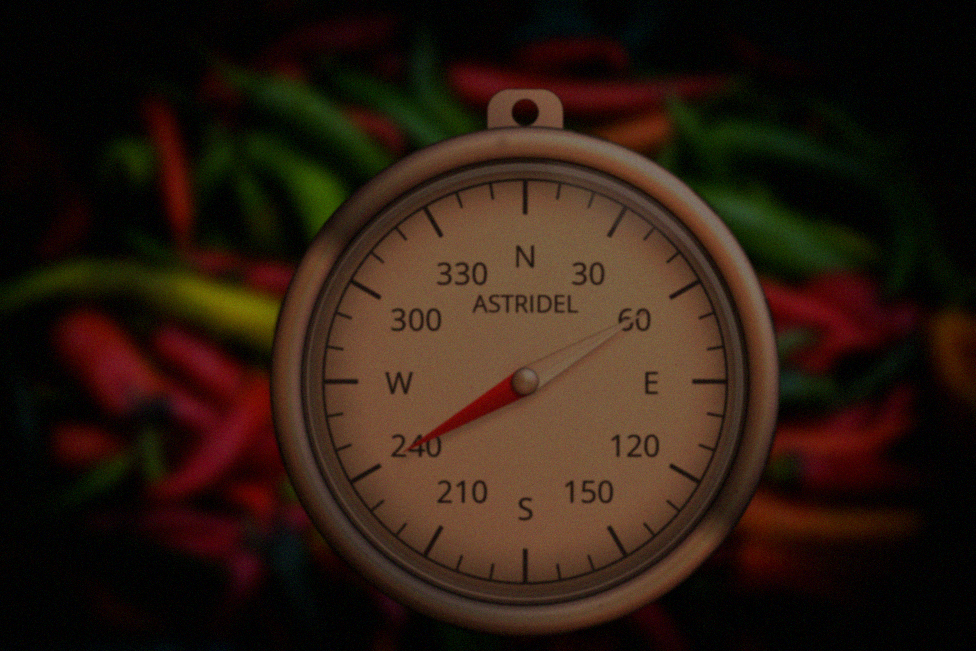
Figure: 240°
